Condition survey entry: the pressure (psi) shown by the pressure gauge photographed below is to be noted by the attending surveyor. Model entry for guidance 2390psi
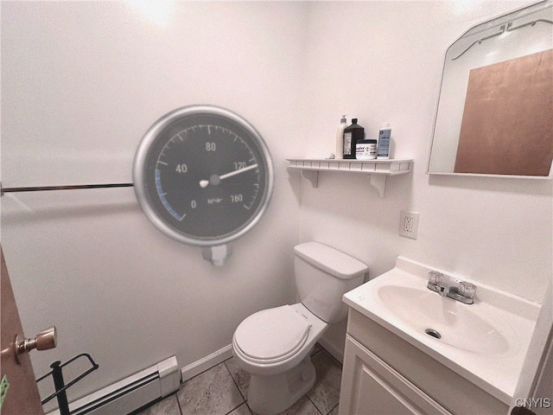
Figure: 125psi
